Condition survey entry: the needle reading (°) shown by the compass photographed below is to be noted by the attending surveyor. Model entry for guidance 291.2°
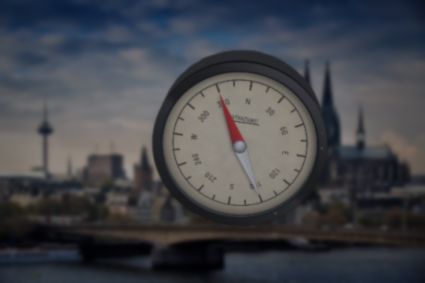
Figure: 330°
